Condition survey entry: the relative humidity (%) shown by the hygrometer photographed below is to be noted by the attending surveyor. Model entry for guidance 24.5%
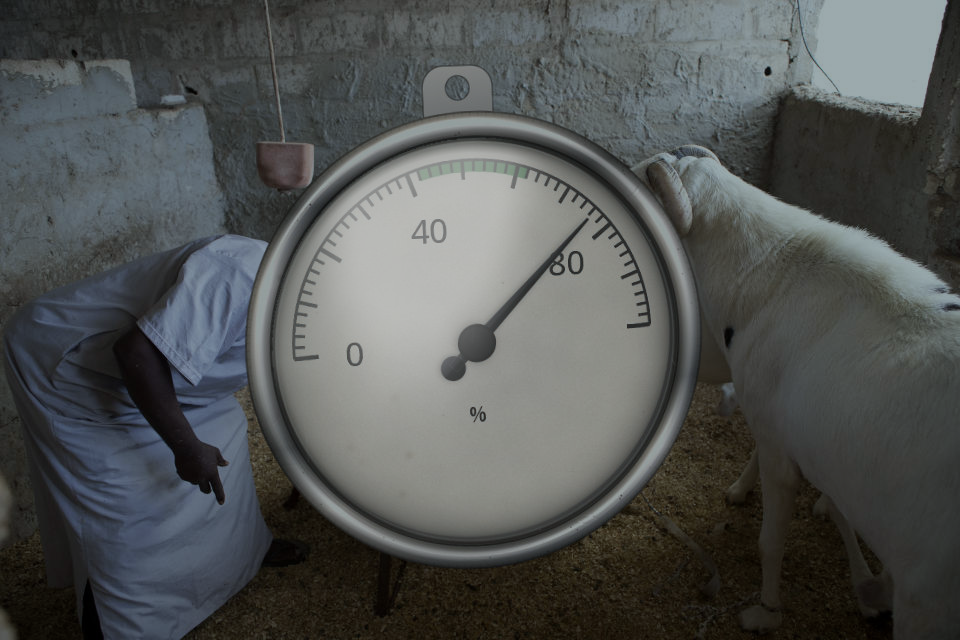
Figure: 76%
